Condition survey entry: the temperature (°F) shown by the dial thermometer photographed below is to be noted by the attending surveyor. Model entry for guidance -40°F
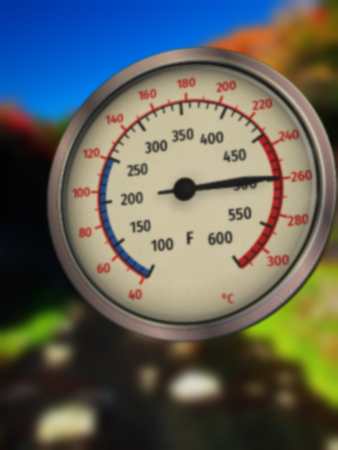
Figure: 500°F
